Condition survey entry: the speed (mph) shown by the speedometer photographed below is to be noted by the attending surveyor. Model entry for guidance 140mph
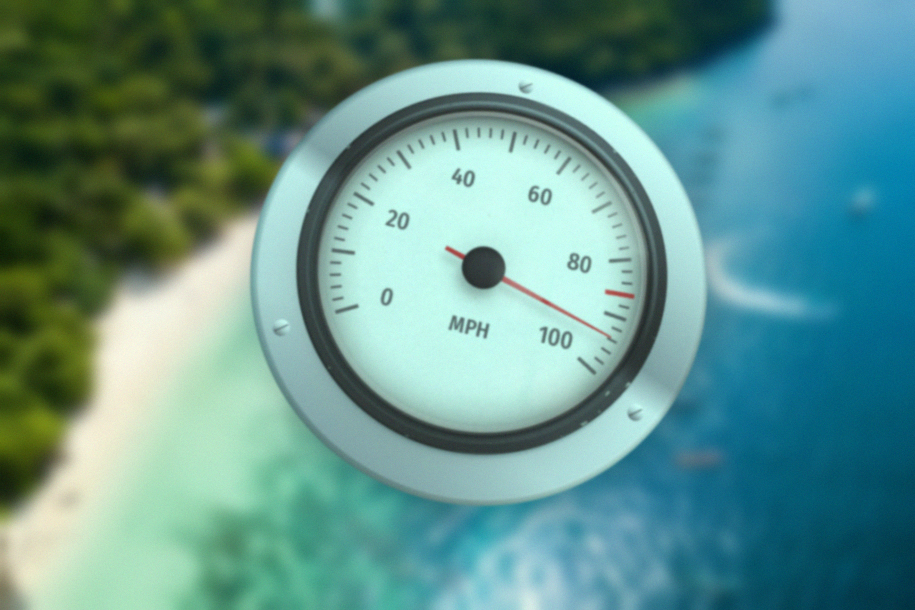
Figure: 94mph
